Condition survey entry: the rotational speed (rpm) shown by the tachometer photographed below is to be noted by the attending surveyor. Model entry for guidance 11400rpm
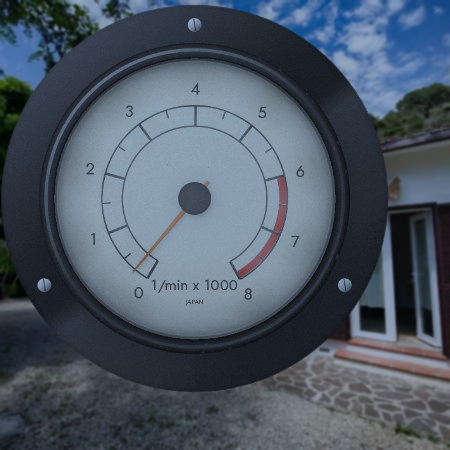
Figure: 250rpm
